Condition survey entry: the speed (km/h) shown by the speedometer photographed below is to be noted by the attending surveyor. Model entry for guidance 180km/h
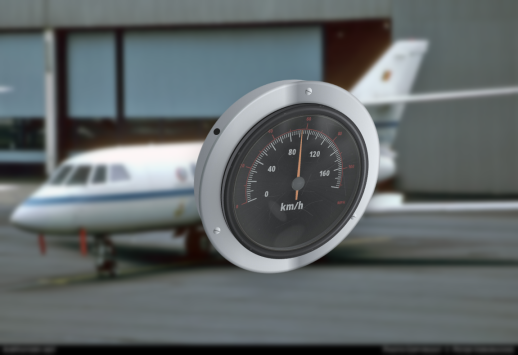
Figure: 90km/h
